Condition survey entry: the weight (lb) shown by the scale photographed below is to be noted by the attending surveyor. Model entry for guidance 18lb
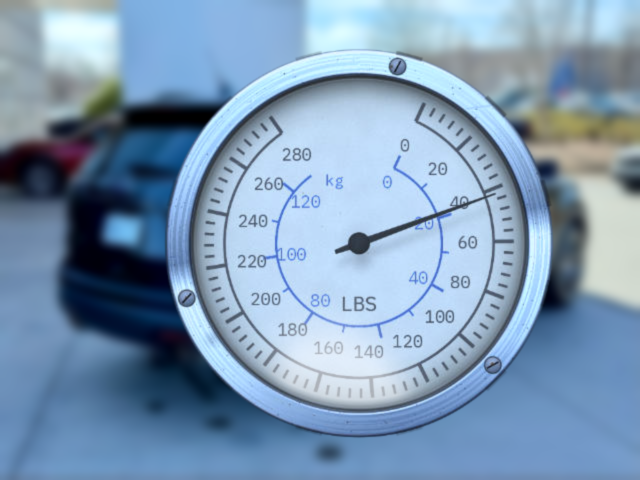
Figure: 42lb
